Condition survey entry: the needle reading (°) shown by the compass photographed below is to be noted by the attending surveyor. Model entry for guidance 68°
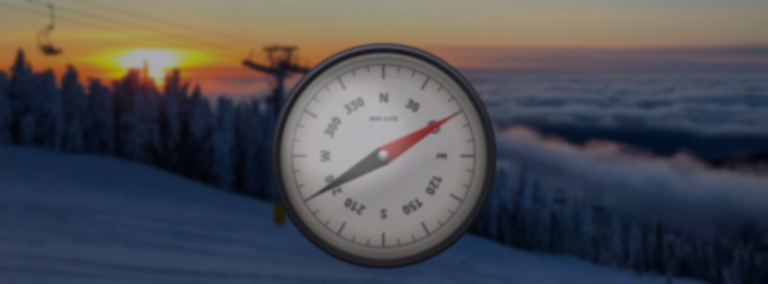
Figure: 60°
